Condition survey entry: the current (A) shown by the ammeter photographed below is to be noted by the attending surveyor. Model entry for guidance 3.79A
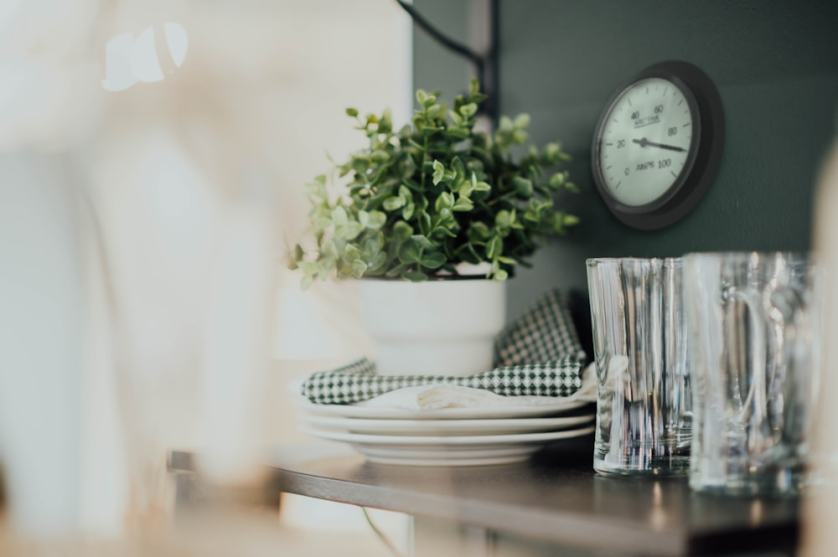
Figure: 90A
